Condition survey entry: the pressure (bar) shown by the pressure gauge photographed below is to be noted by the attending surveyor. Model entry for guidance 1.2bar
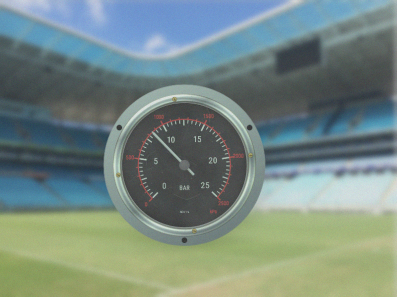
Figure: 8.5bar
